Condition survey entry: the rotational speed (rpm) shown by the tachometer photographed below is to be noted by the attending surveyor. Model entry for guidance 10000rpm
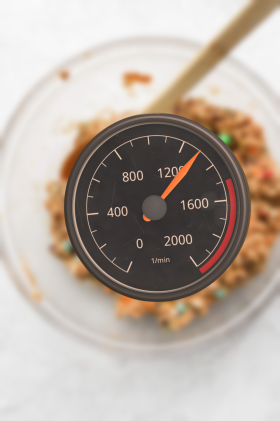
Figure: 1300rpm
